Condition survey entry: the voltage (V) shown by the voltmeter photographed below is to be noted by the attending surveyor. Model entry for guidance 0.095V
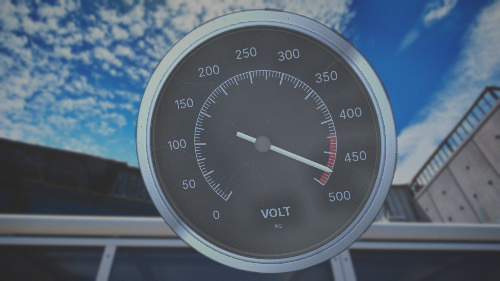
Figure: 475V
